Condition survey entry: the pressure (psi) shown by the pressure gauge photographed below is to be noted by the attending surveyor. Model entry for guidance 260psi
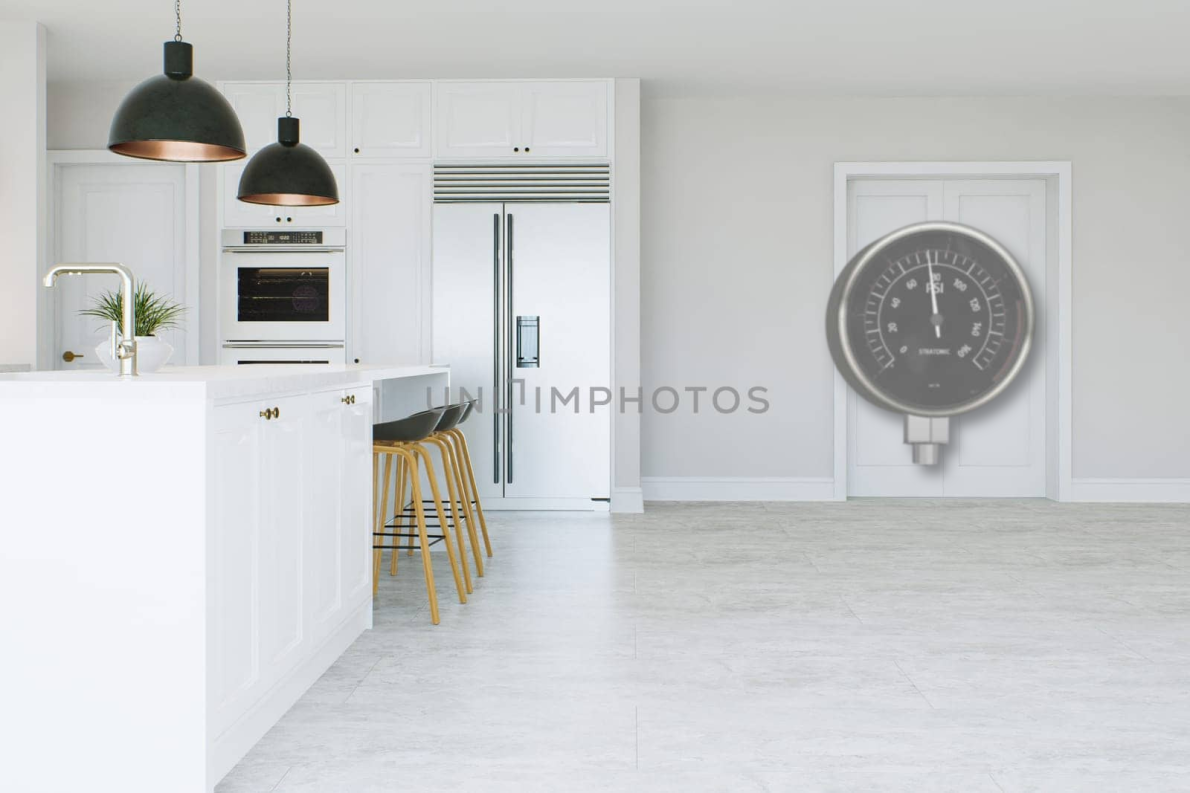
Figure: 75psi
